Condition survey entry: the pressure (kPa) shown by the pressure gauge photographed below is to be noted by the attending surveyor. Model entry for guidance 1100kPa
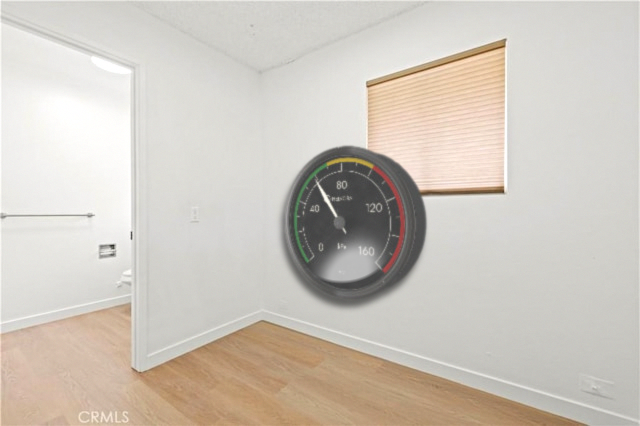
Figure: 60kPa
